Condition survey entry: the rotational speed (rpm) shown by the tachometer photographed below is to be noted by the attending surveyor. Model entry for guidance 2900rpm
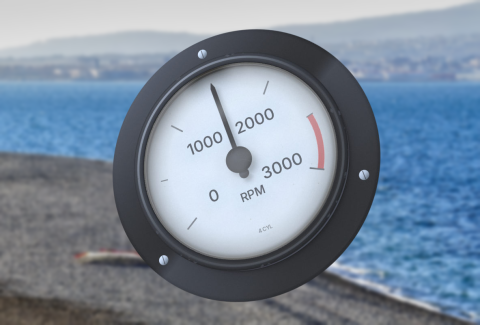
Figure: 1500rpm
